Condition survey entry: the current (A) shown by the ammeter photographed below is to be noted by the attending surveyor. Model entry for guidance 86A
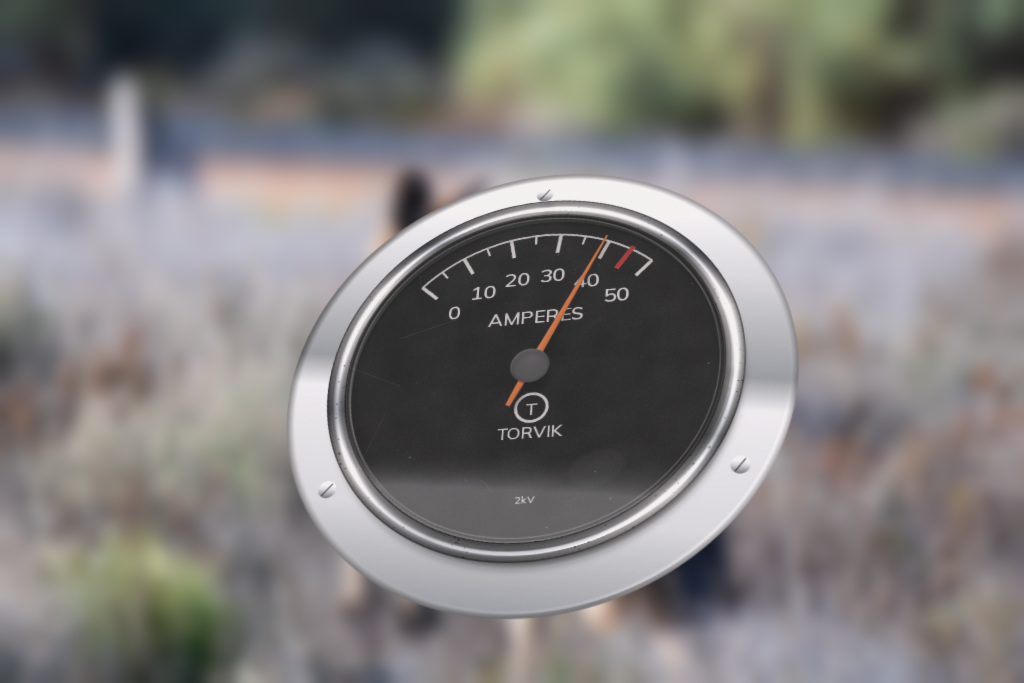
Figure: 40A
